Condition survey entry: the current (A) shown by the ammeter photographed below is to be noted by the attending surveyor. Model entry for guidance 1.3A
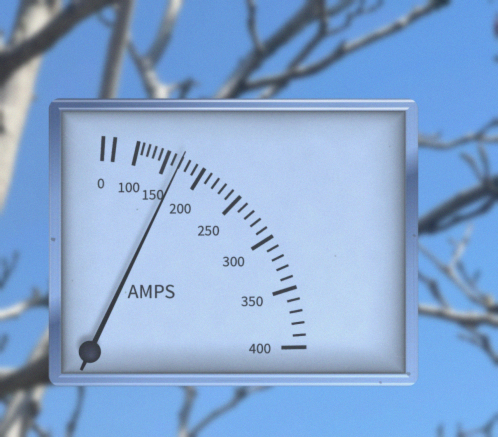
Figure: 170A
